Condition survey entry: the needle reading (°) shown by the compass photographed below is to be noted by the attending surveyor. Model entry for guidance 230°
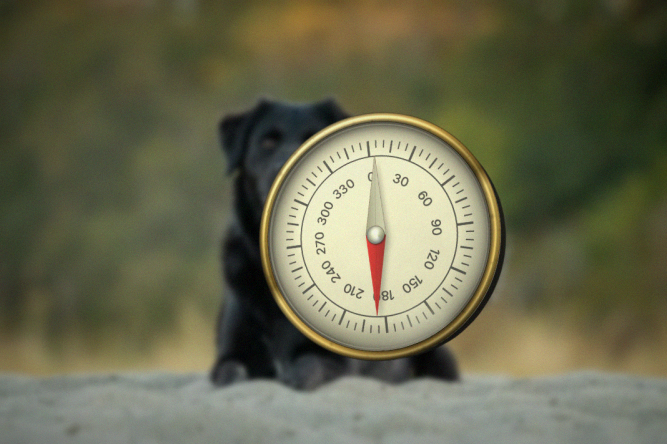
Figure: 185°
